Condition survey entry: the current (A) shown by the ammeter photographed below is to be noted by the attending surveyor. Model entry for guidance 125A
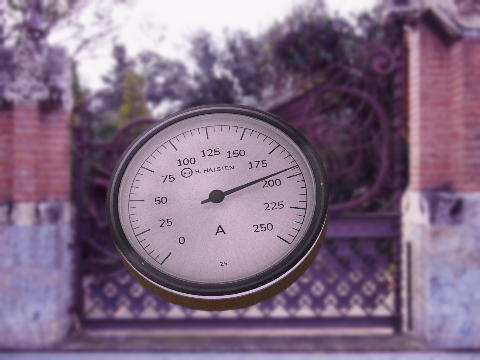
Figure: 195A
